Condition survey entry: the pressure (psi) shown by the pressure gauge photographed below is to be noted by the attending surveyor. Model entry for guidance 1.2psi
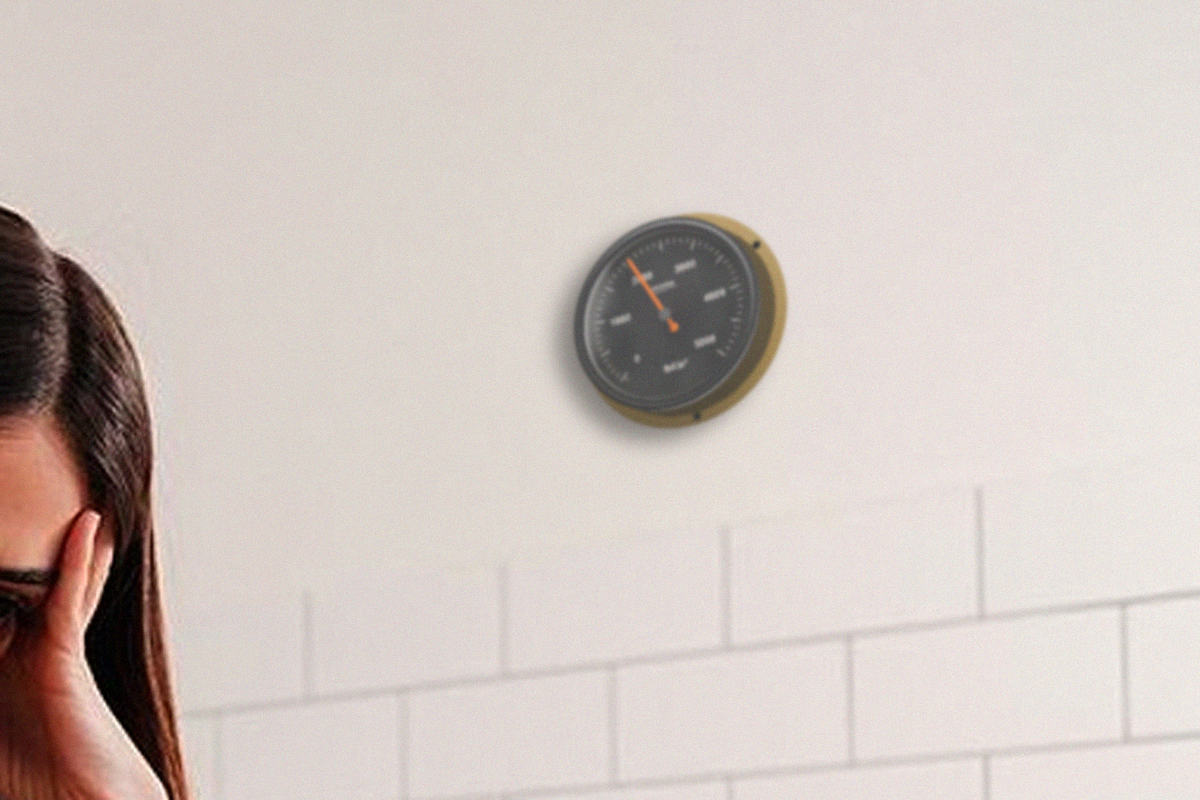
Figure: 2000psi
